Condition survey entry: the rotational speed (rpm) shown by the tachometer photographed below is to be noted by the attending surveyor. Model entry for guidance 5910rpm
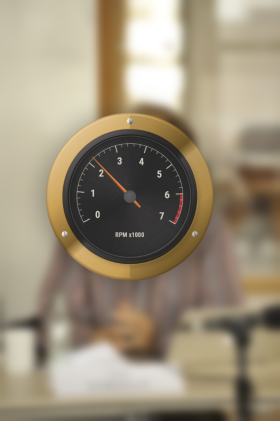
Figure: 2200rpm
